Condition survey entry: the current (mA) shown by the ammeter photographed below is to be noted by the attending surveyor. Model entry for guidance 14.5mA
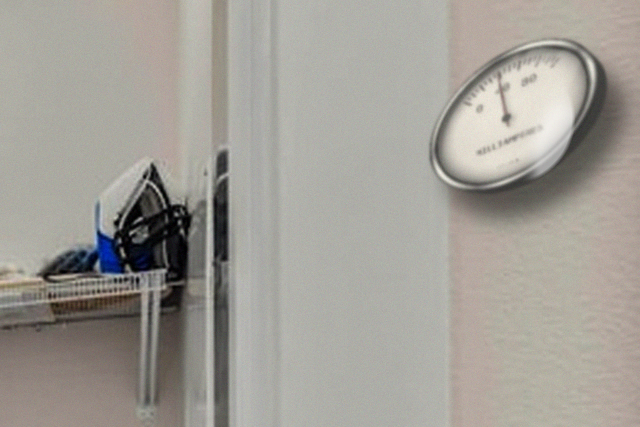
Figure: 40mA
